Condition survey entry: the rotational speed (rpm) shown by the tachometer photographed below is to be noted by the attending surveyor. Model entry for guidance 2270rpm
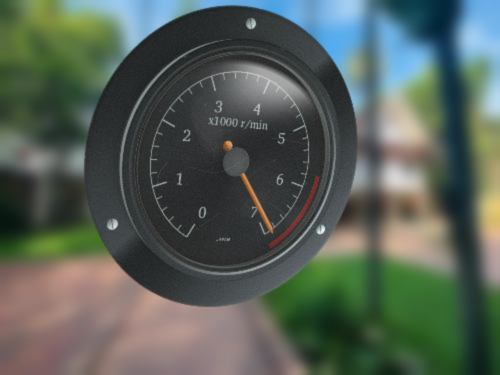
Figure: 6900rpm
